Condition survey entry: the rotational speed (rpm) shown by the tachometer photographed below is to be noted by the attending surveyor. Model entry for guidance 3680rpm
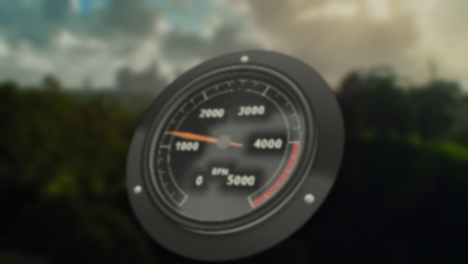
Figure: 1200rpm
